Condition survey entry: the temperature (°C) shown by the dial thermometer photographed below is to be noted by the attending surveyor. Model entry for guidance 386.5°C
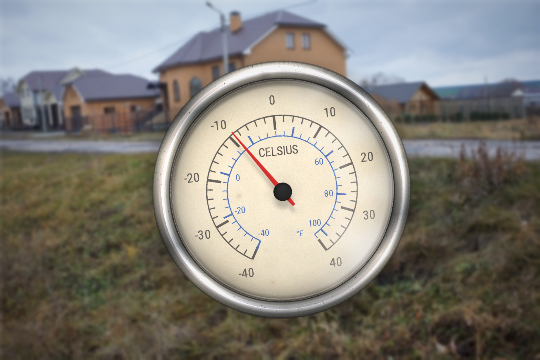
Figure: -9°C
